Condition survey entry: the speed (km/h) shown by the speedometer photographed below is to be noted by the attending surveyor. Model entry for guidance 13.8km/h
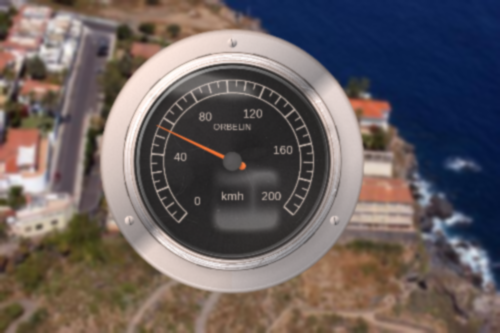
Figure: 55km/h
